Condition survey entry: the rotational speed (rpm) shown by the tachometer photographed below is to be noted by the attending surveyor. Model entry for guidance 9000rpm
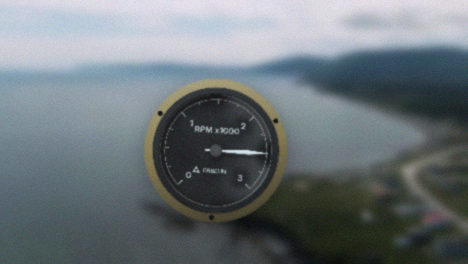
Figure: 2500rpm
